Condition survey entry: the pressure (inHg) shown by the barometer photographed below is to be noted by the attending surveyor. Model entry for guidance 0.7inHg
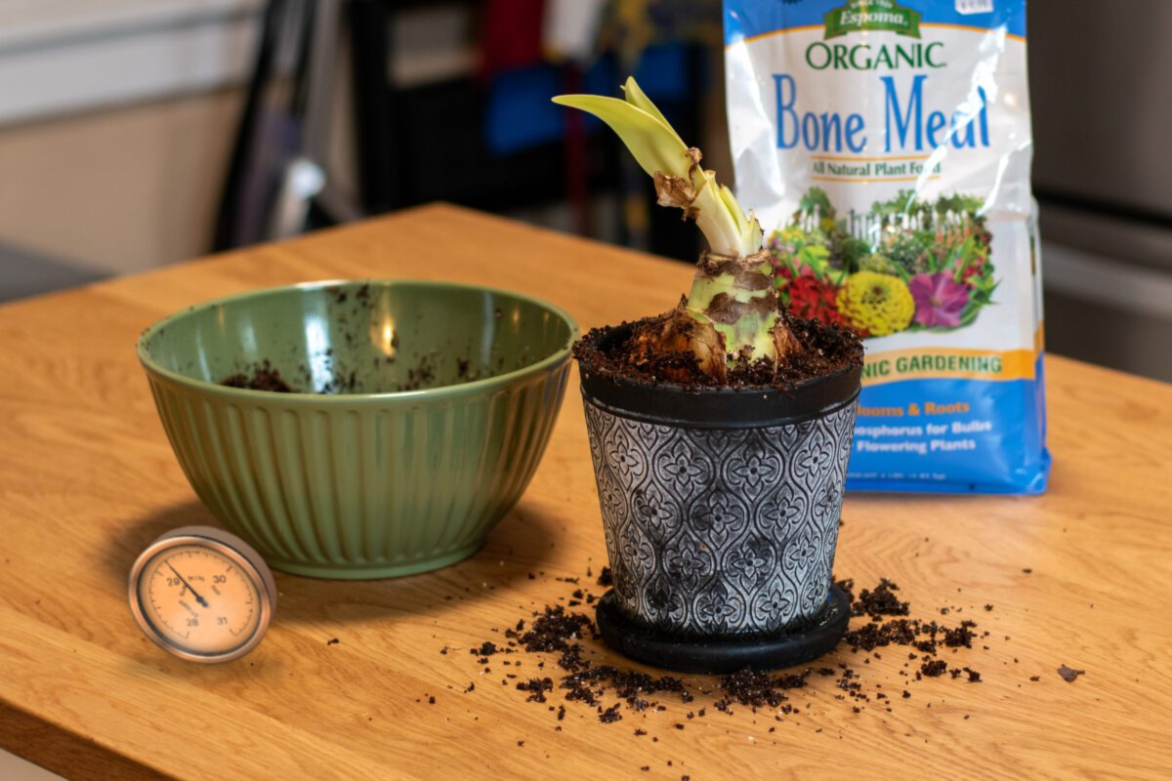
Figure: 29.2inHg
